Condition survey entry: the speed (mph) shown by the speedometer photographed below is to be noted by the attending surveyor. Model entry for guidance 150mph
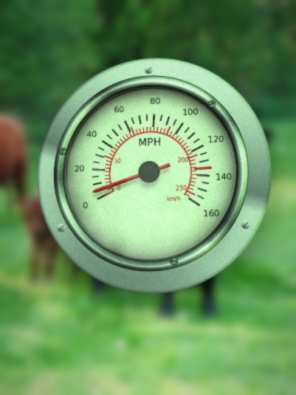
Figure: 5mph
